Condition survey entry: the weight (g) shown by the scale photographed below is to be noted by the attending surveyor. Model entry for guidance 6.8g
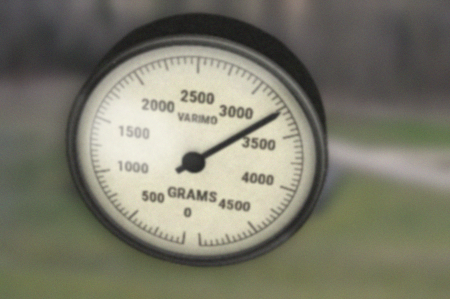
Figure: 3250g
